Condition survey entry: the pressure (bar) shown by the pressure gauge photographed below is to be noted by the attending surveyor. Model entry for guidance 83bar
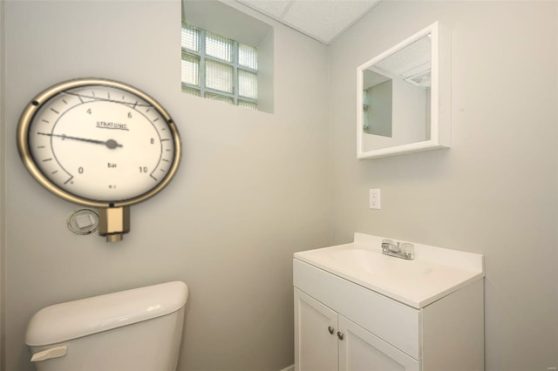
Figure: 2bar
